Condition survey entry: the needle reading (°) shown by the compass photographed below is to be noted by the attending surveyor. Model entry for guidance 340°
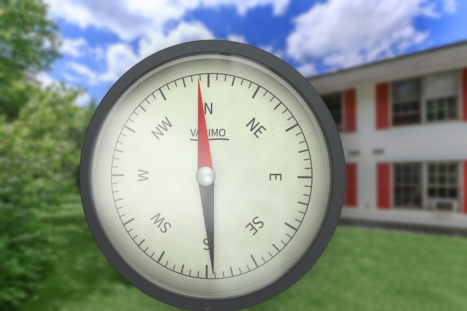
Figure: 355°
